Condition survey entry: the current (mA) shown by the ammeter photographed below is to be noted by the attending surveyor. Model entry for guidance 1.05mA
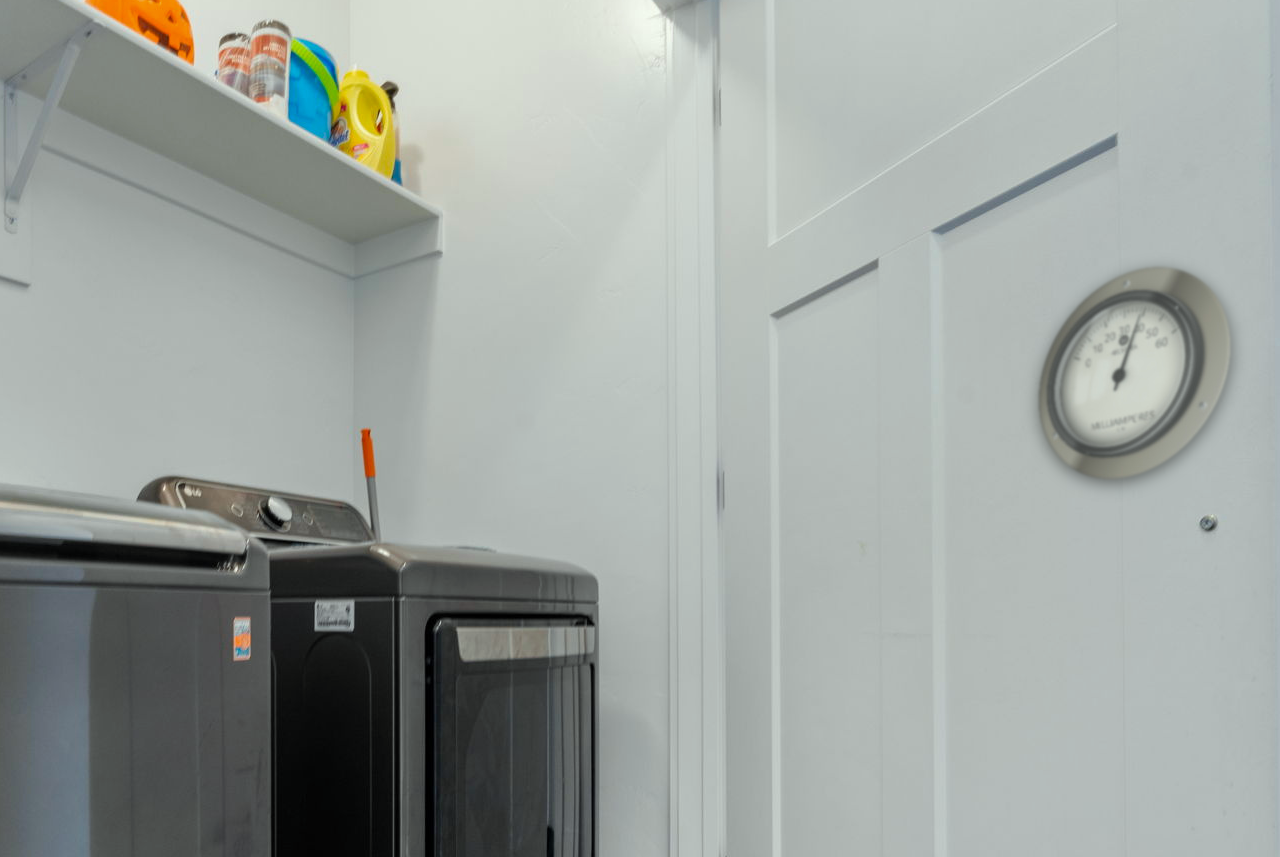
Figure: 40mA
